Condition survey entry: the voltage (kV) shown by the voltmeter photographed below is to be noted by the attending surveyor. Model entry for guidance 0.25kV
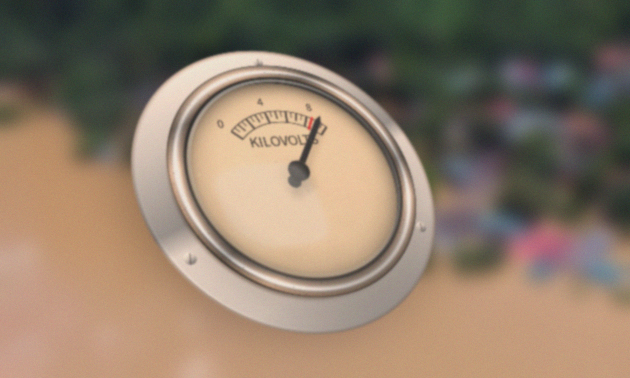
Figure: 9kV
